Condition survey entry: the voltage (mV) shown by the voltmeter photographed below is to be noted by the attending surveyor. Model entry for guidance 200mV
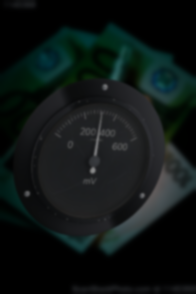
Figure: 300mV
